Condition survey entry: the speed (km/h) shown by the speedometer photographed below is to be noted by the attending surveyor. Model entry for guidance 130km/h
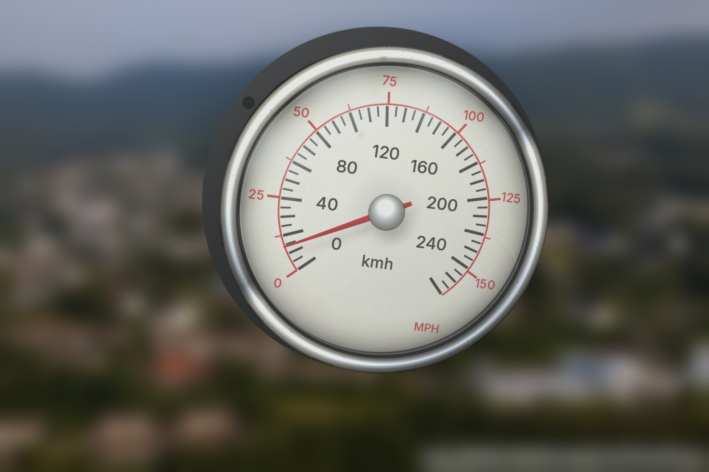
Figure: 15km/h
